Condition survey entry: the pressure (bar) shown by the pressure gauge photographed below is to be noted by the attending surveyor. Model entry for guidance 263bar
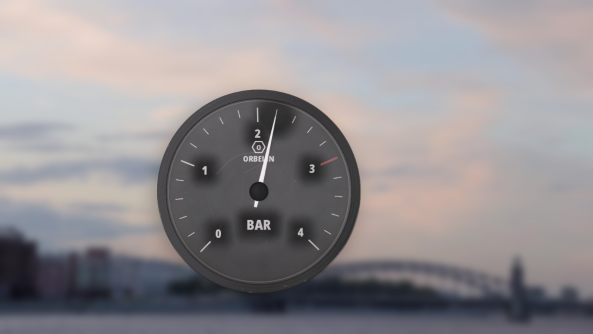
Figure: 2.2bar
